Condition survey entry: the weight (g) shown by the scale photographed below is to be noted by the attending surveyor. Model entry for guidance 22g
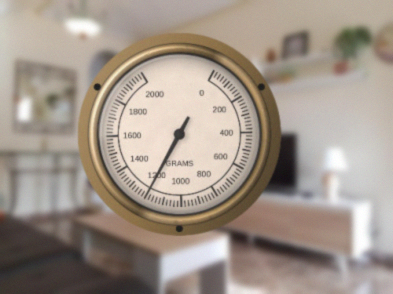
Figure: 1200g
